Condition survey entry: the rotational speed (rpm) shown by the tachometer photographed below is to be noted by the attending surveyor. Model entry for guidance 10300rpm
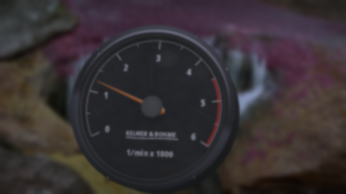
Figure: 1250rpm
